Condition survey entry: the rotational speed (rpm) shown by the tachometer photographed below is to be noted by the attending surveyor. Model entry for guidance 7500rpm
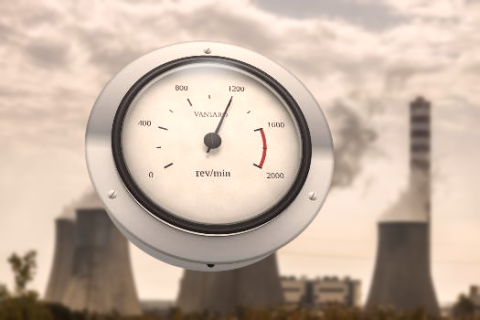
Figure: 1200rpm
